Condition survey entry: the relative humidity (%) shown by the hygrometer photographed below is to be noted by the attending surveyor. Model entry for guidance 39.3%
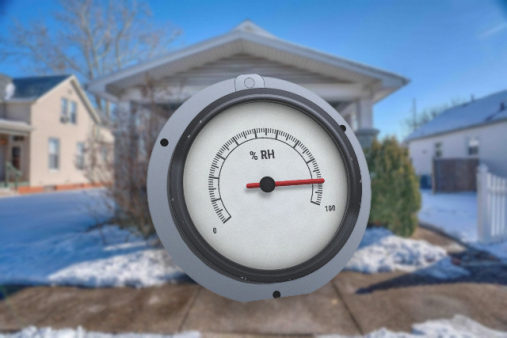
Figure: 90%
